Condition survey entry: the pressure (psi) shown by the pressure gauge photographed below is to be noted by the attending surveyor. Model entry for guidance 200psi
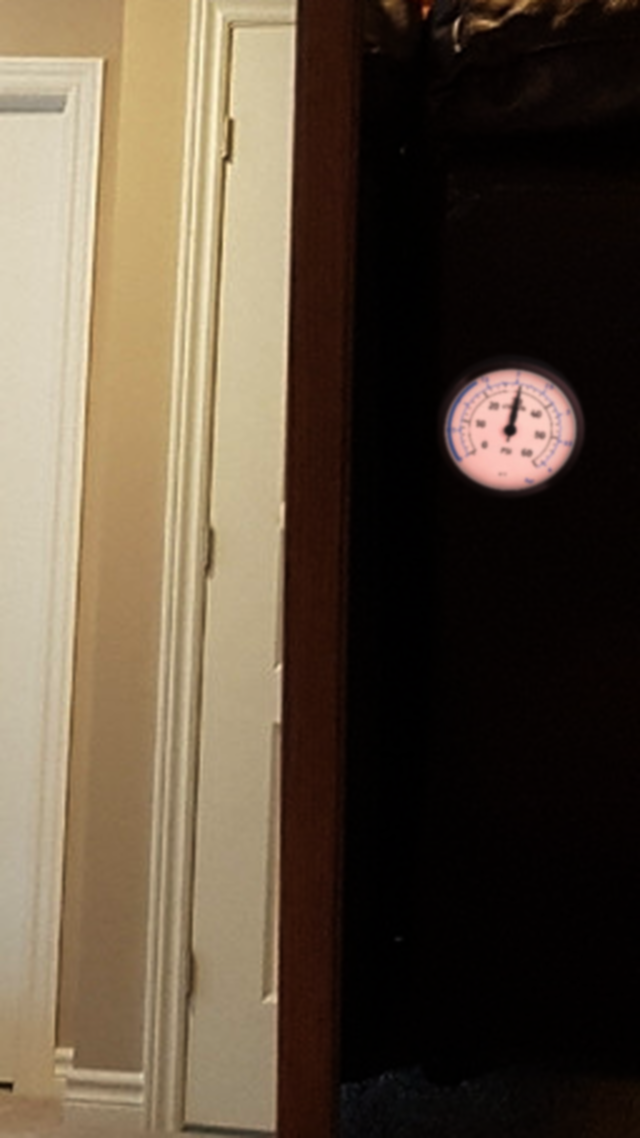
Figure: 30psi
